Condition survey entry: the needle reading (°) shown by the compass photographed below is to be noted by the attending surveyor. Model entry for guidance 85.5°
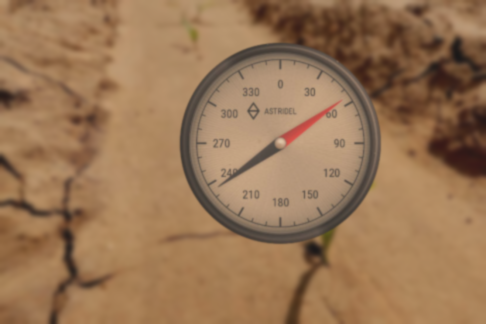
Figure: 55°
